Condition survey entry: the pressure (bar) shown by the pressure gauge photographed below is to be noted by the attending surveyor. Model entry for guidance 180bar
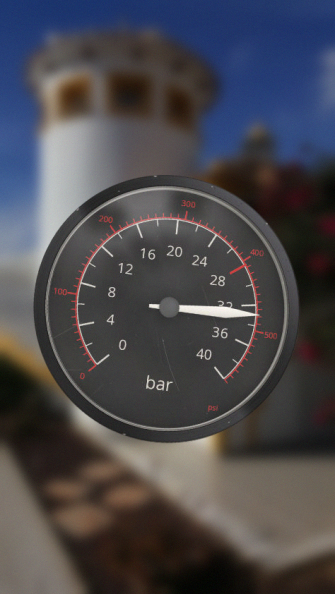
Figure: 33bar
